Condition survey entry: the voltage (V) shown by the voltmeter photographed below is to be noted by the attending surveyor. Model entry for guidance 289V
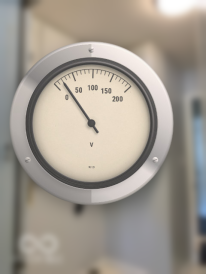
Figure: 20V
